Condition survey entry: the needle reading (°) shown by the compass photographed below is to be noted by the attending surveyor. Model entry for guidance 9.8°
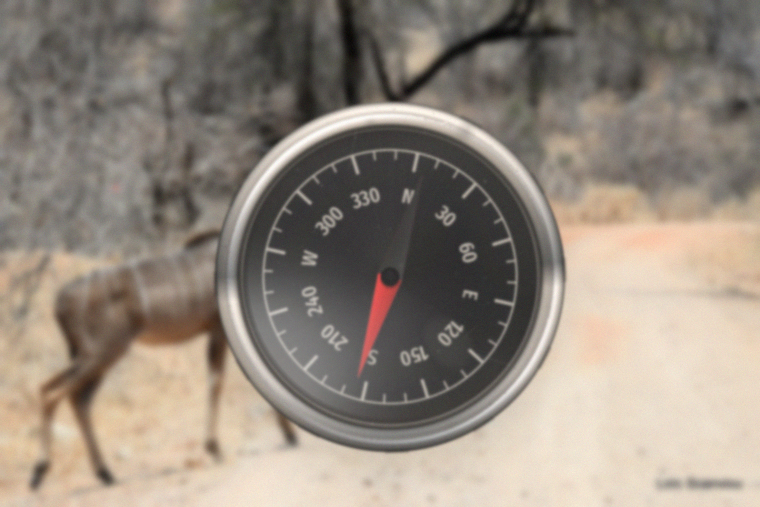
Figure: 185°
